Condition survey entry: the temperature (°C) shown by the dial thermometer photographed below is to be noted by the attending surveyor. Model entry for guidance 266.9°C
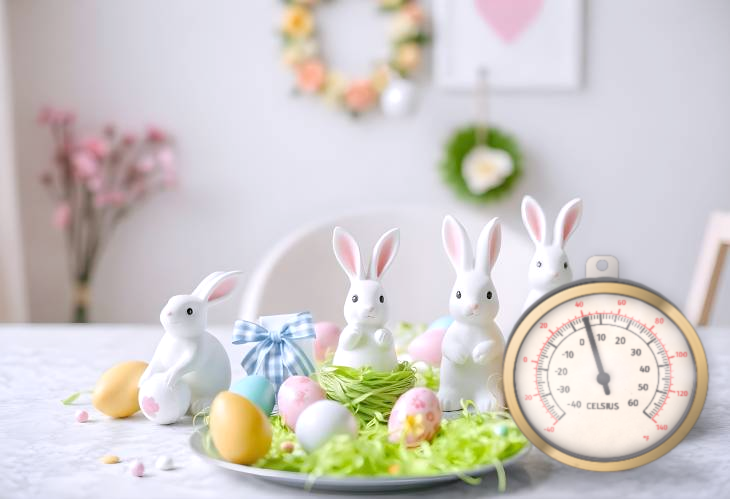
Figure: 5°C
